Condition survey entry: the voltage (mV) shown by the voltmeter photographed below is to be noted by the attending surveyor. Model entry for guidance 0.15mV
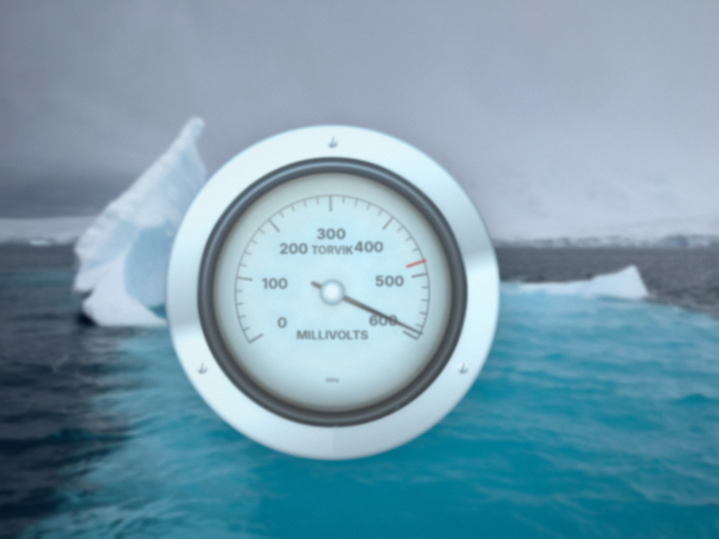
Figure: 590mV
